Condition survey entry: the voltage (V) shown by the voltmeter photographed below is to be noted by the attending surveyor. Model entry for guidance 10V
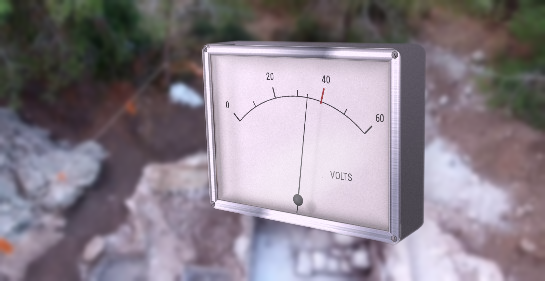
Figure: 35V
